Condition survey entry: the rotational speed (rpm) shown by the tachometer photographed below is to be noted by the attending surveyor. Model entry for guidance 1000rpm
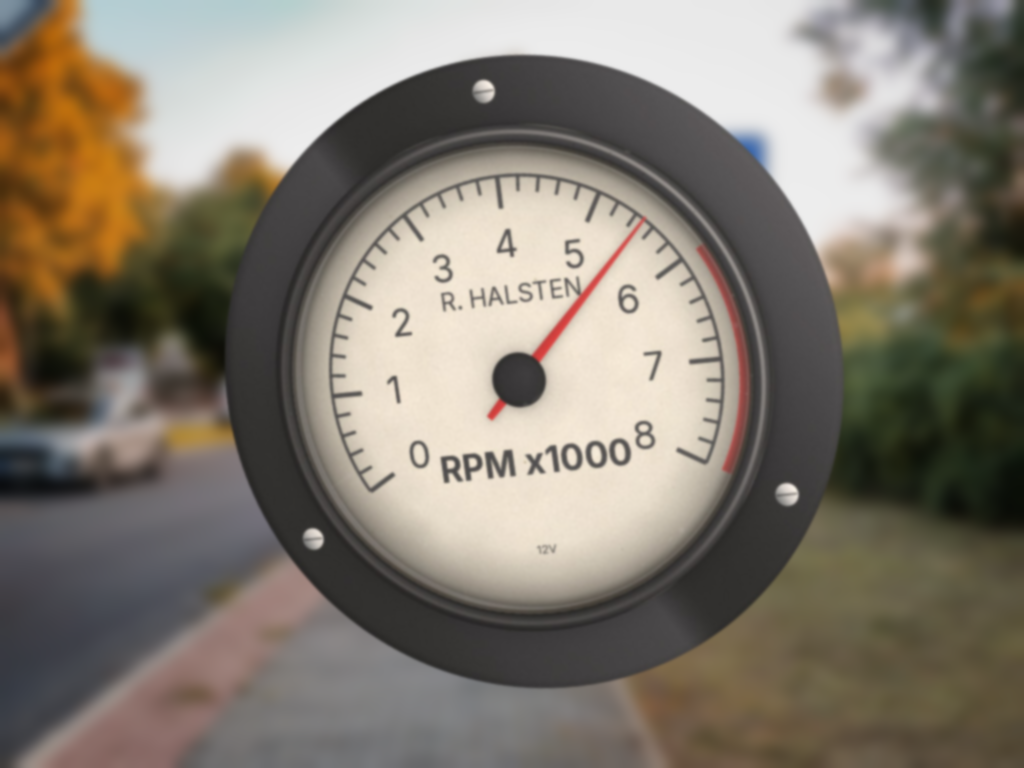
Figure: 5500rpm
